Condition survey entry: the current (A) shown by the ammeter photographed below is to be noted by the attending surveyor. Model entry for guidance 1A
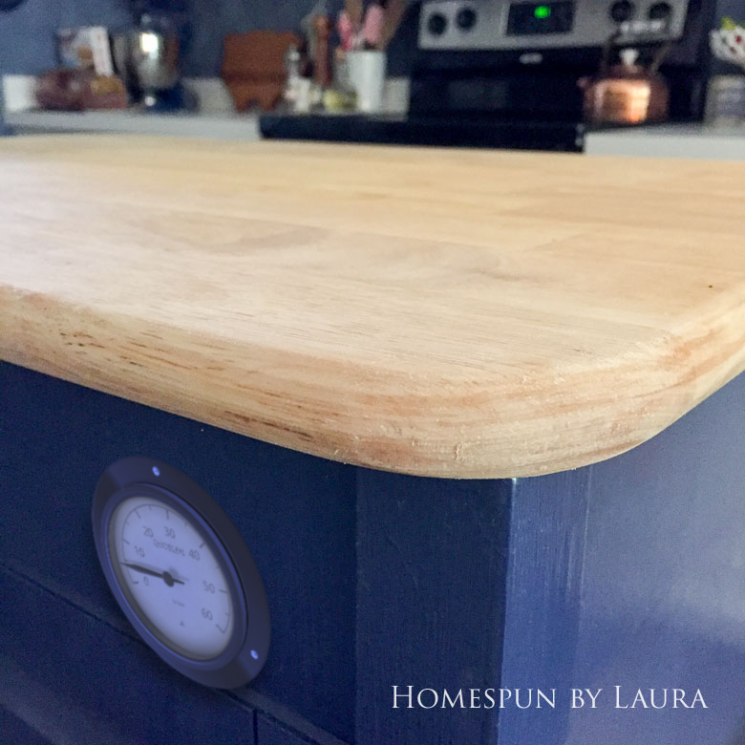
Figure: 5A
